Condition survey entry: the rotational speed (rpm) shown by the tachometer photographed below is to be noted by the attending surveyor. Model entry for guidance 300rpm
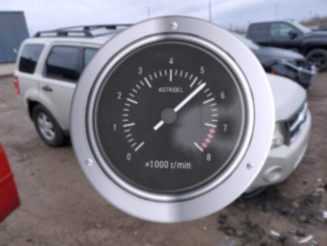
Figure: 5400rpm
